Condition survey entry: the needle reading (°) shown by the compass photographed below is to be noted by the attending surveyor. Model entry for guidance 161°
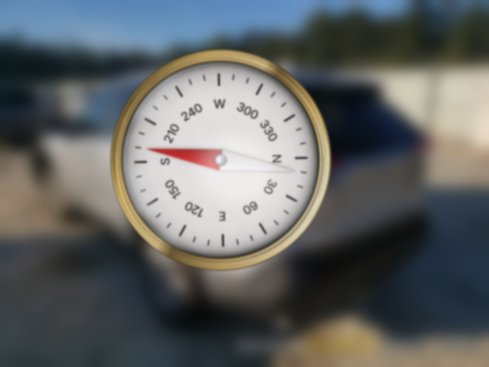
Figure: 190°
